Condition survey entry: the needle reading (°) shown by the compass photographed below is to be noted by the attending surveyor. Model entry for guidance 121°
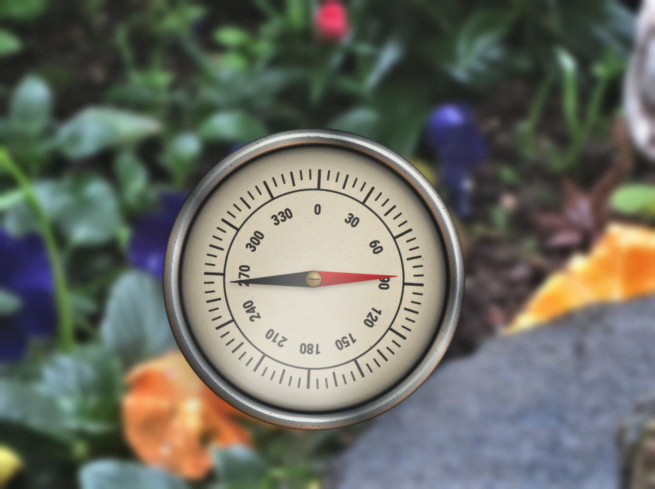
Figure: 85°
